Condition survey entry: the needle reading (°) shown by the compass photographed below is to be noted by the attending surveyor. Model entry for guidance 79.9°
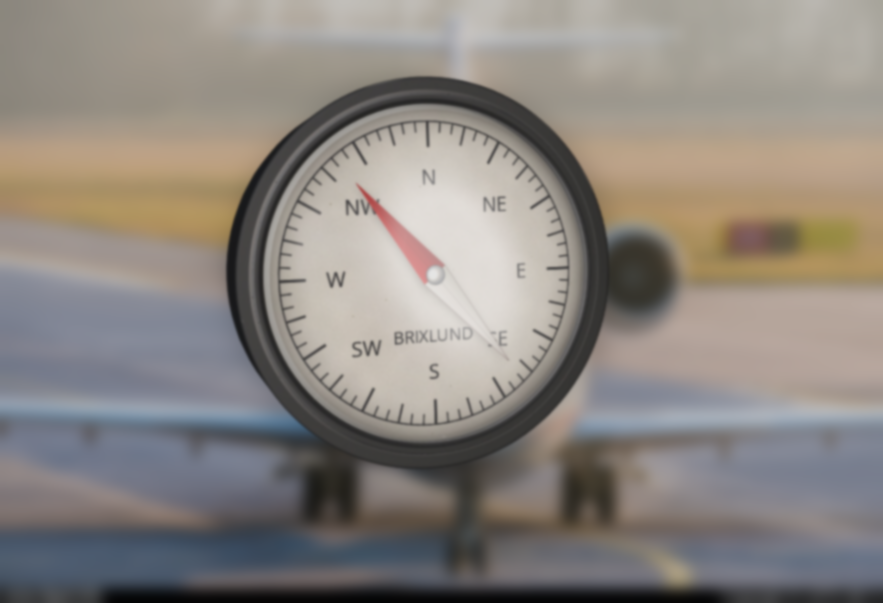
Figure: 320°
